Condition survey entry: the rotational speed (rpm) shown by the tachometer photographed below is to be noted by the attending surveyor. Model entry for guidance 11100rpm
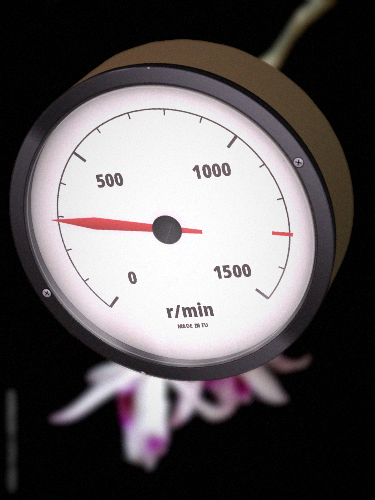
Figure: 300rpm
